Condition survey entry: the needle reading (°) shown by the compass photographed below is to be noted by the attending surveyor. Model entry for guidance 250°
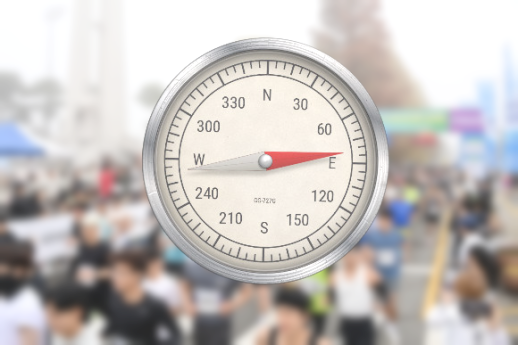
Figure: 82.5°
